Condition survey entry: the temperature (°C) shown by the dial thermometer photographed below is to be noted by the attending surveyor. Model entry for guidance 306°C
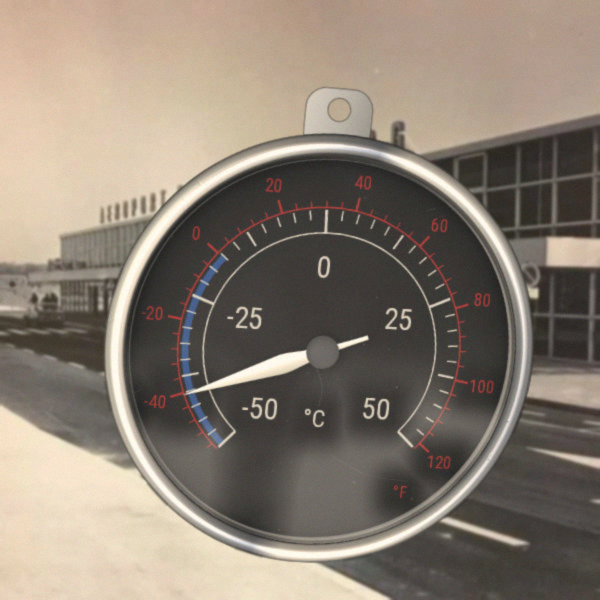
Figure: -40°C
